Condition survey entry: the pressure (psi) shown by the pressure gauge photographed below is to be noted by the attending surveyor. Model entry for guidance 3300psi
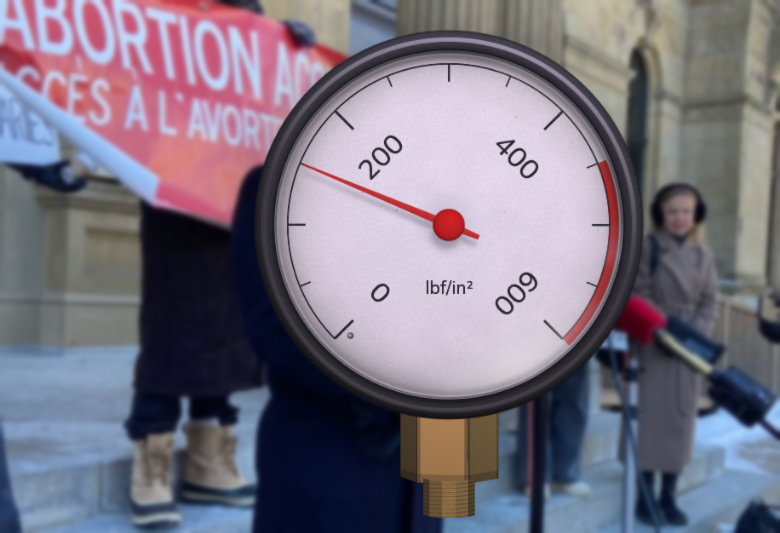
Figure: 150psi
